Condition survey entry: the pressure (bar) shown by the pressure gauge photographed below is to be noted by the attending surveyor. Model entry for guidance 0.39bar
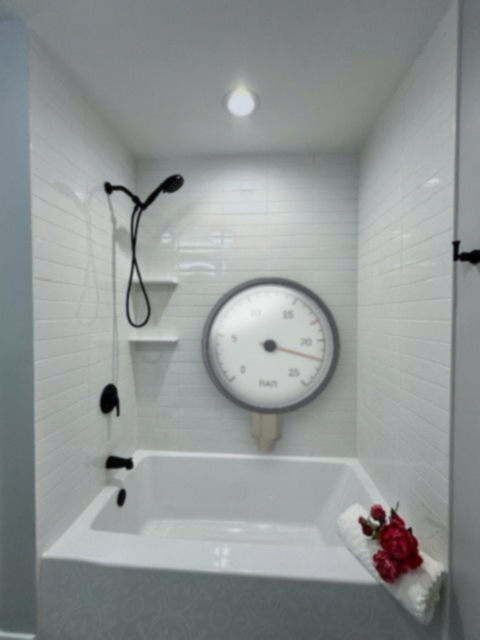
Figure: 22bar
